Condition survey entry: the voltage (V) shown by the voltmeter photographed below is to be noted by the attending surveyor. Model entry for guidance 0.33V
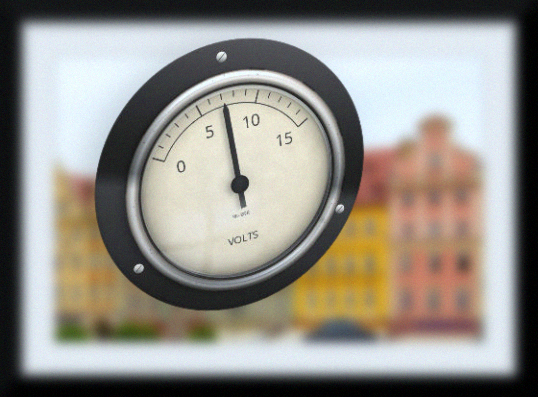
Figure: 7V
